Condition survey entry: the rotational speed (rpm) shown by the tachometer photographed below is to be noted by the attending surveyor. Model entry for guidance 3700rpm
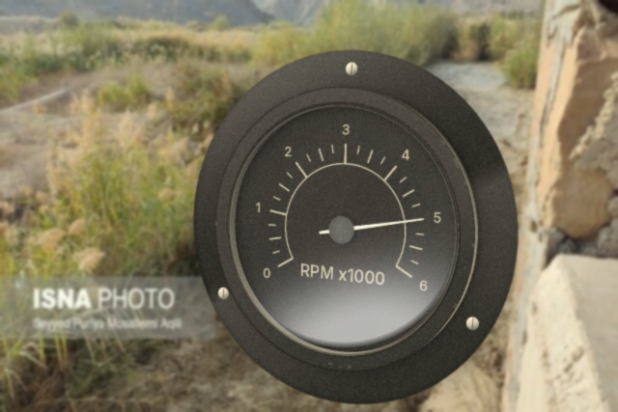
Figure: 5000rpm
